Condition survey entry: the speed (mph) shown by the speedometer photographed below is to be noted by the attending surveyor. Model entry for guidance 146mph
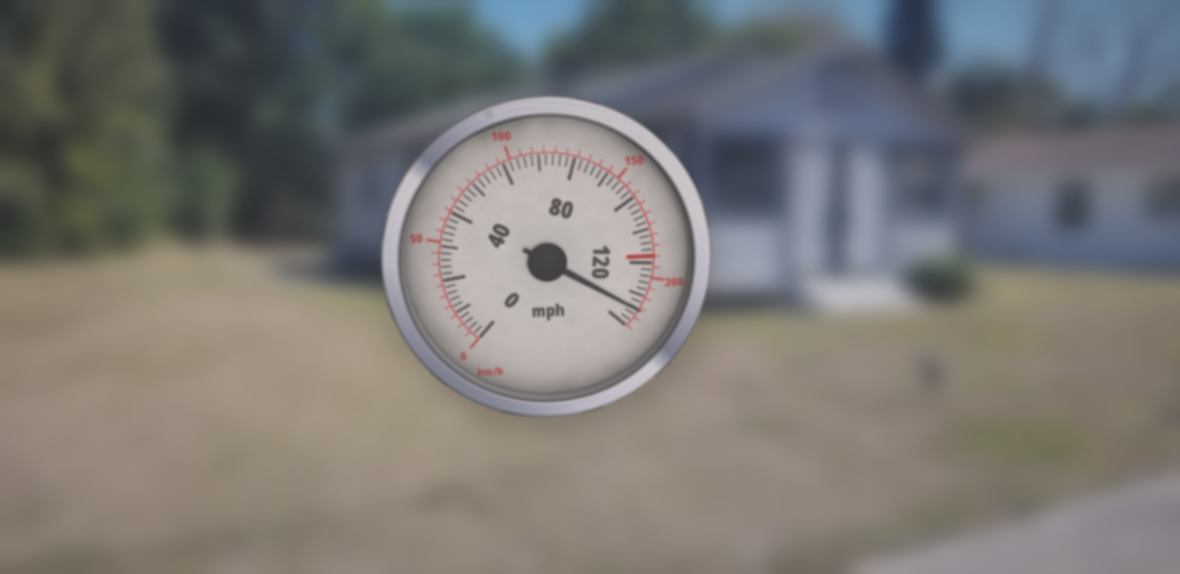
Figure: 134mph
